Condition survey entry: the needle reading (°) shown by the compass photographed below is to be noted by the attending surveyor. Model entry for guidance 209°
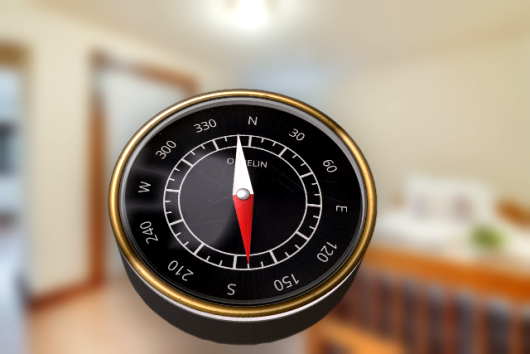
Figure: 170°
